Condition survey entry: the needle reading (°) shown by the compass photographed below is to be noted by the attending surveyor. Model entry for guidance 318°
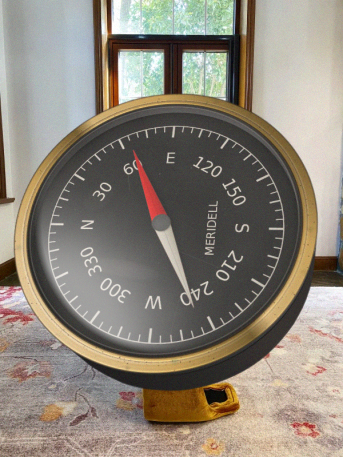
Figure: 65°
